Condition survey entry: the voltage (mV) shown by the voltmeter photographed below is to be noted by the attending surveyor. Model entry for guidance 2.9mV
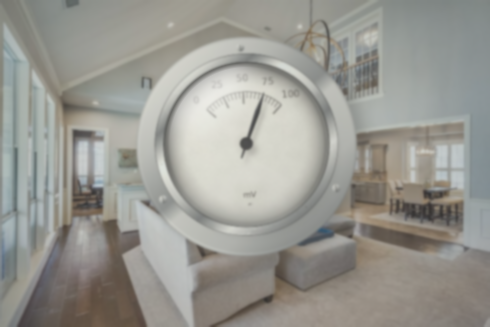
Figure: 75mV
